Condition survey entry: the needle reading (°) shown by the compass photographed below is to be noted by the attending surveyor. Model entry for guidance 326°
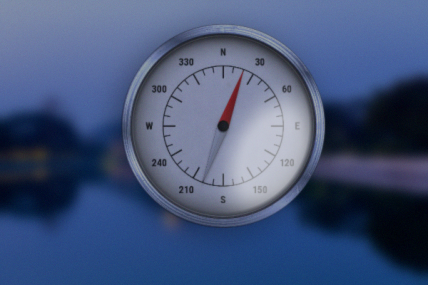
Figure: 20°
